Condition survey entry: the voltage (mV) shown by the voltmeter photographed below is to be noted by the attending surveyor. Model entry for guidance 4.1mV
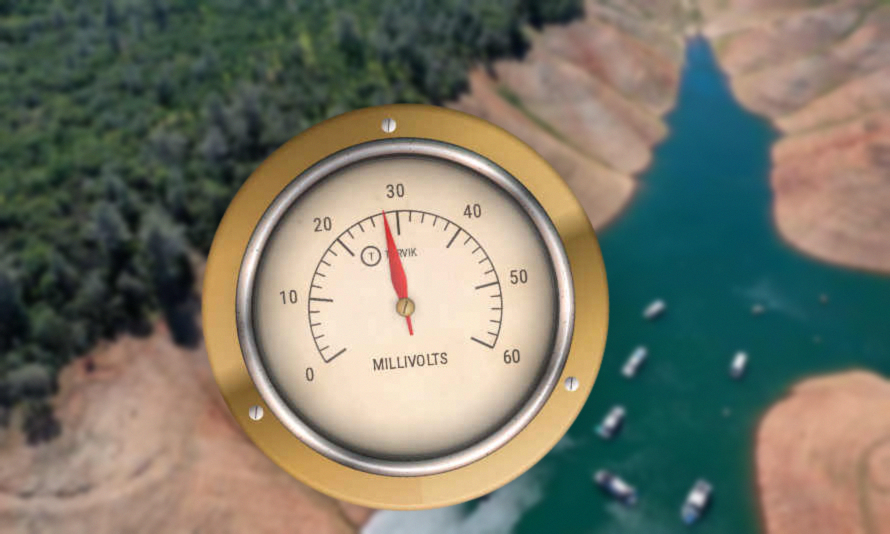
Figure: 28mV
